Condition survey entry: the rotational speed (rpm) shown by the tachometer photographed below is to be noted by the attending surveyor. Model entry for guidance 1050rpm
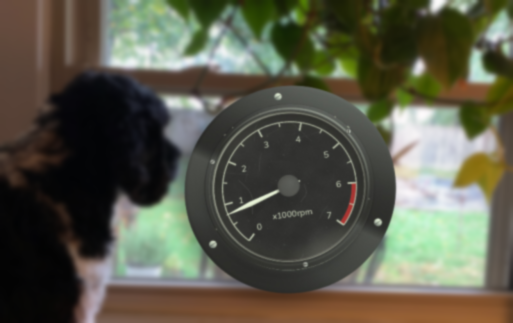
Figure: 750rpm
